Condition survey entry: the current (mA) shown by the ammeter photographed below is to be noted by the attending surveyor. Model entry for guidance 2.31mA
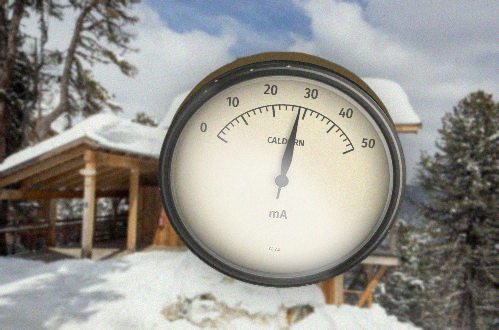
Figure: 28mA
